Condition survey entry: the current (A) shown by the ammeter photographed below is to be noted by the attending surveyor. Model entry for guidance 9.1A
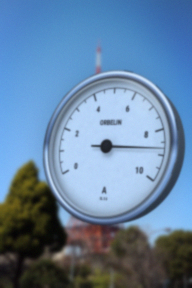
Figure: 8.75A
